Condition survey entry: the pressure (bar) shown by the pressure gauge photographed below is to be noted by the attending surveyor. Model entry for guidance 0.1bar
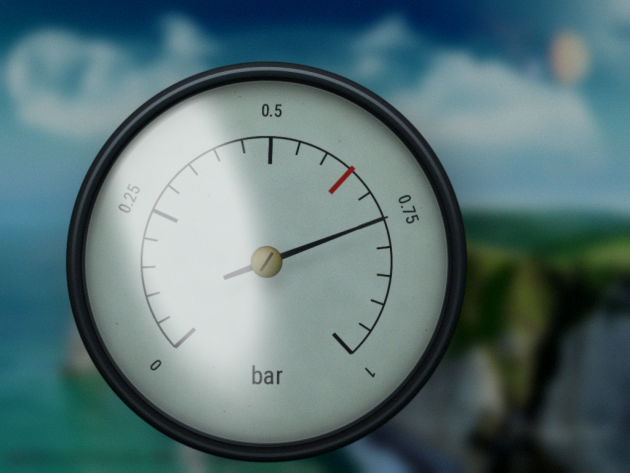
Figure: 0.75bar
